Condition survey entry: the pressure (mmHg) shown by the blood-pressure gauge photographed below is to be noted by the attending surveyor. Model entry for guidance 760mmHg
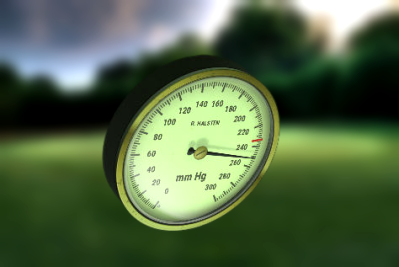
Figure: 250mmHg
